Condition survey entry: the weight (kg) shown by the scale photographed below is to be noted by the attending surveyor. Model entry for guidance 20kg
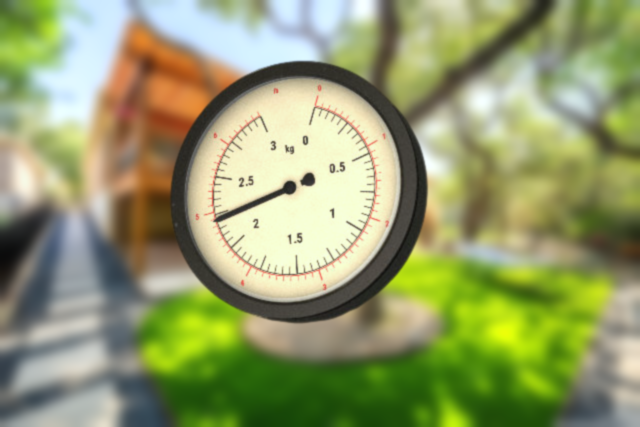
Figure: 2.2kg
